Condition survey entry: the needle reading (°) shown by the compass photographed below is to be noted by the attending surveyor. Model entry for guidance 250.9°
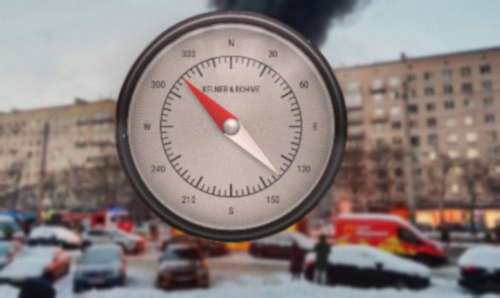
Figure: 315°
